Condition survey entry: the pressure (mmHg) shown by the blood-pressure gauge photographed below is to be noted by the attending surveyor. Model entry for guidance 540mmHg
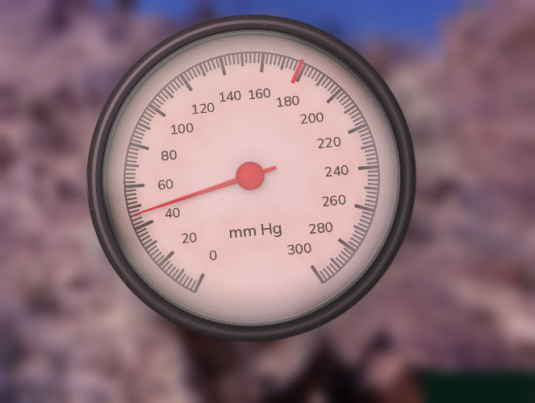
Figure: 46mmHg
